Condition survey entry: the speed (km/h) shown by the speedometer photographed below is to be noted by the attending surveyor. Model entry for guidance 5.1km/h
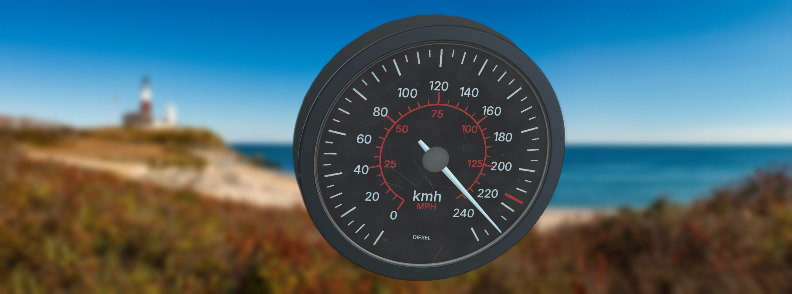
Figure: 230km/h
